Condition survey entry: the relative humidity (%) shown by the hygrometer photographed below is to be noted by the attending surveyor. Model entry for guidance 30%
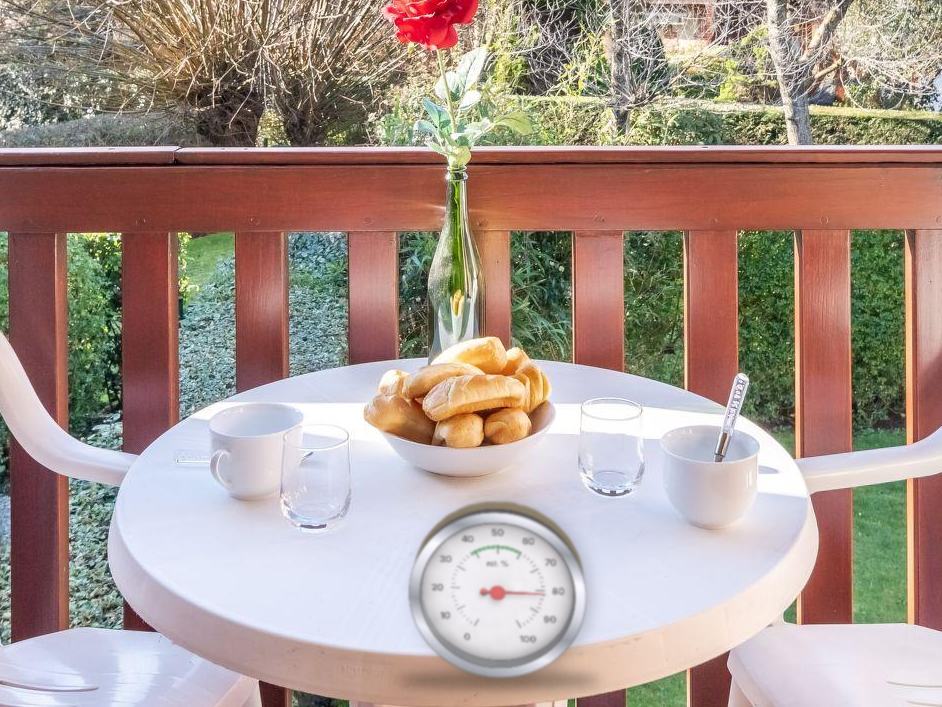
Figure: 80%
